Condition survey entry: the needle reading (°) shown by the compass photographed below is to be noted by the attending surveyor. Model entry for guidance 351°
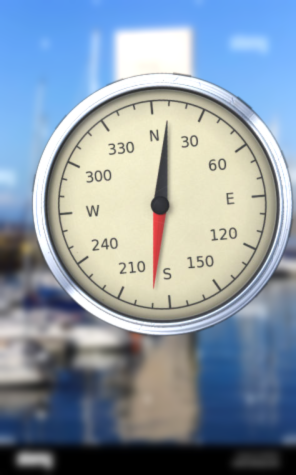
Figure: 190°
